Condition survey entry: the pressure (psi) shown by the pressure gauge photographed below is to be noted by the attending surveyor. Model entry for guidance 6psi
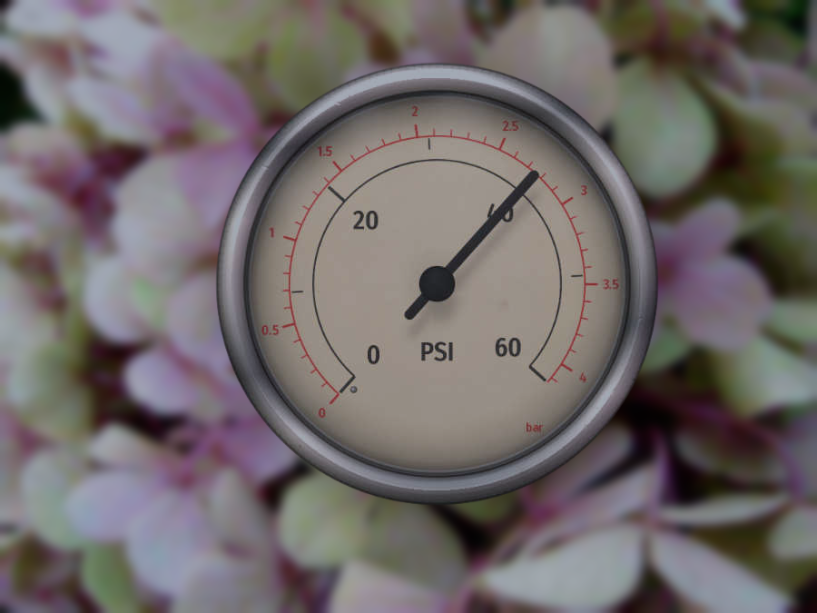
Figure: 40psi
